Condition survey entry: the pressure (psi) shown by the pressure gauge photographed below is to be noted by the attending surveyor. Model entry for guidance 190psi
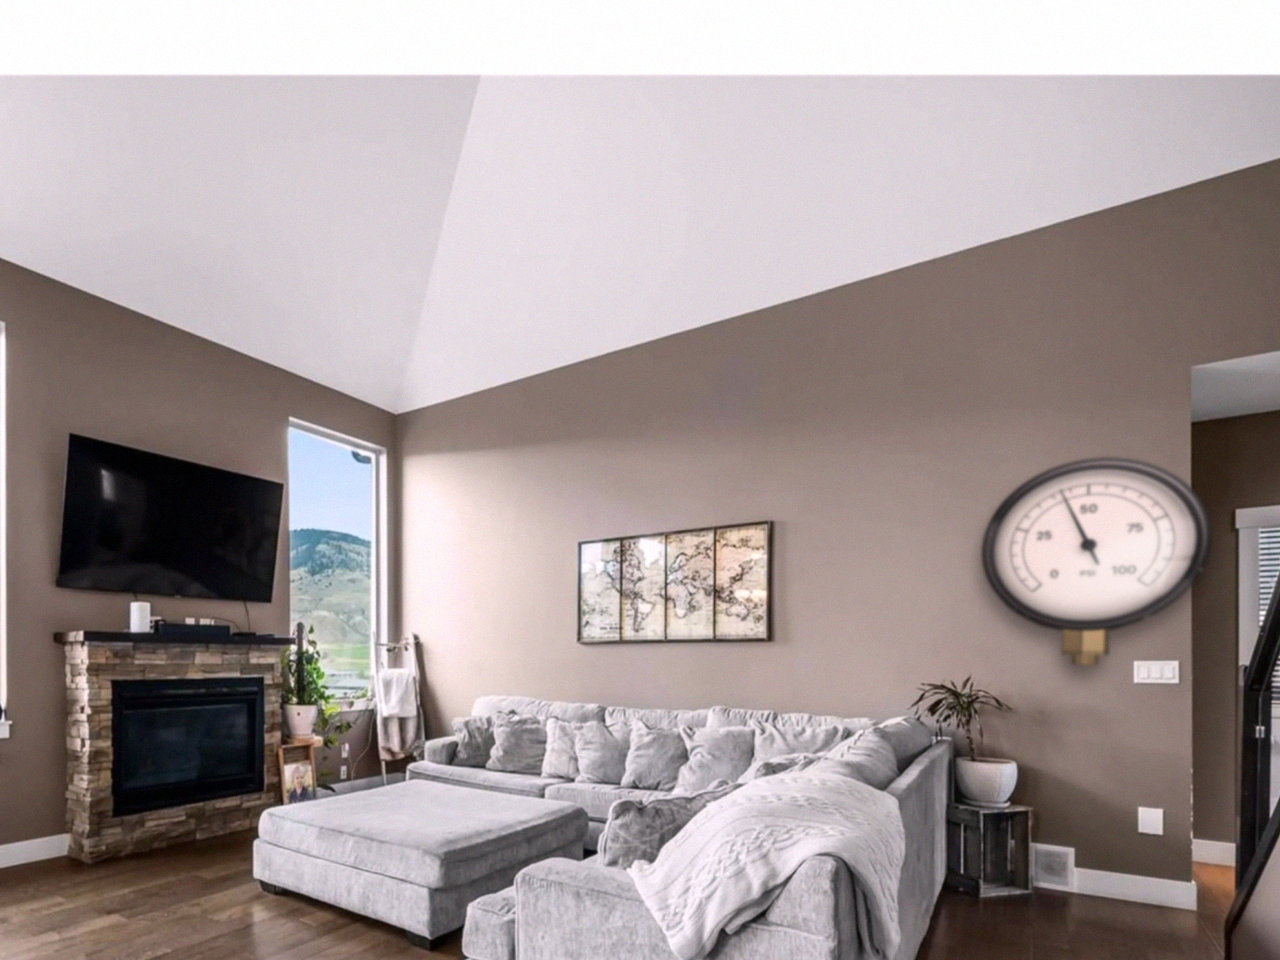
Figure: 42.5psi
